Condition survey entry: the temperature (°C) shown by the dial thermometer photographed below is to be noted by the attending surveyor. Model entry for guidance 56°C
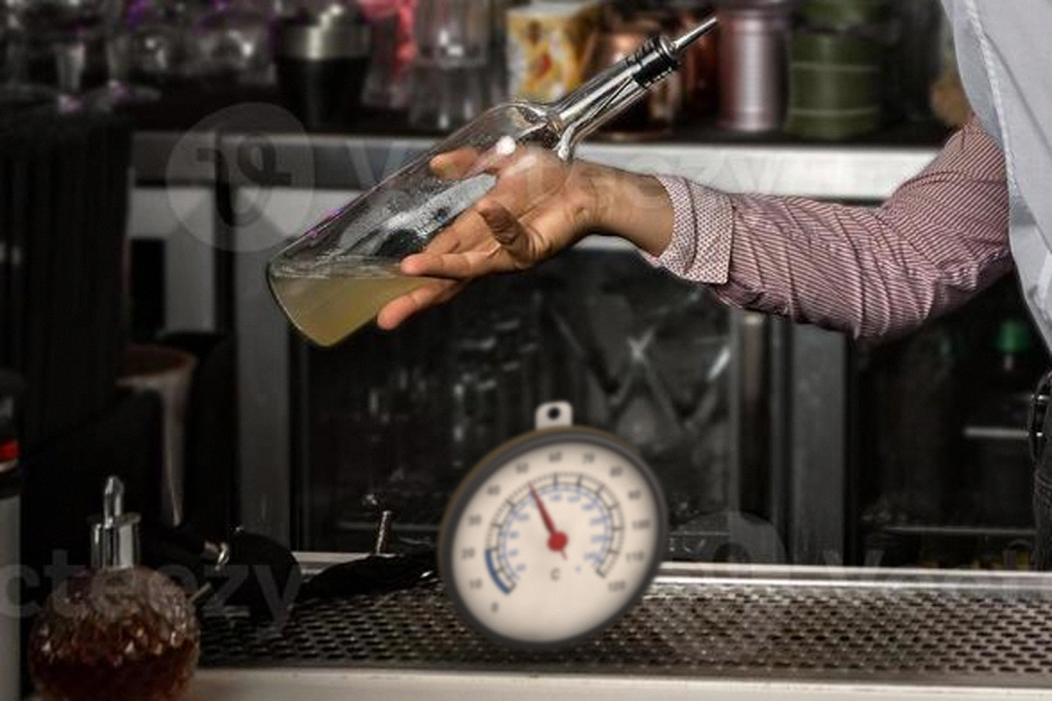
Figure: 50°C
